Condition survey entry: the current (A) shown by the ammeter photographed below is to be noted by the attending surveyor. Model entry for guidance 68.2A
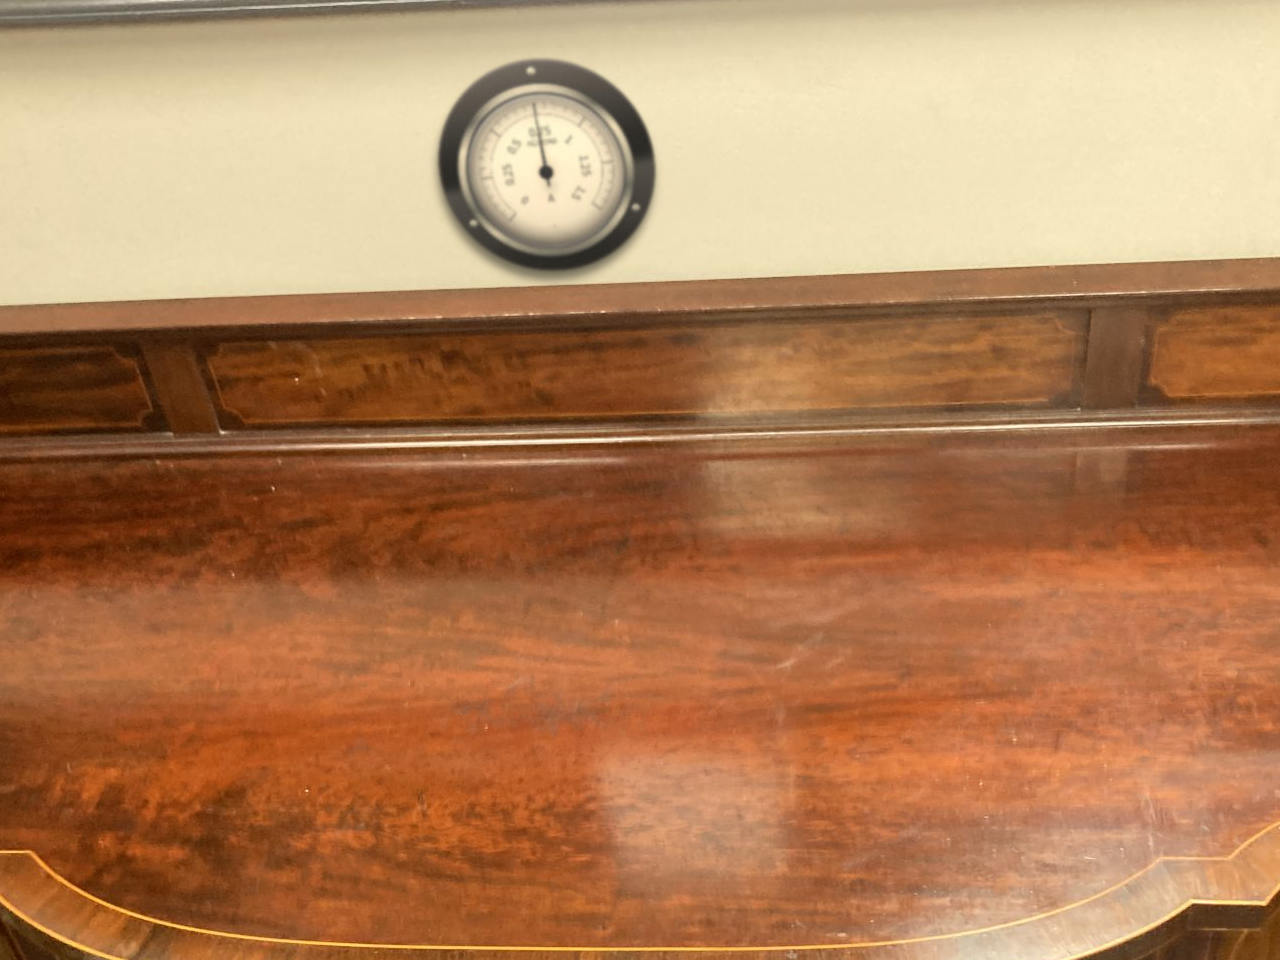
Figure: 0.75A
